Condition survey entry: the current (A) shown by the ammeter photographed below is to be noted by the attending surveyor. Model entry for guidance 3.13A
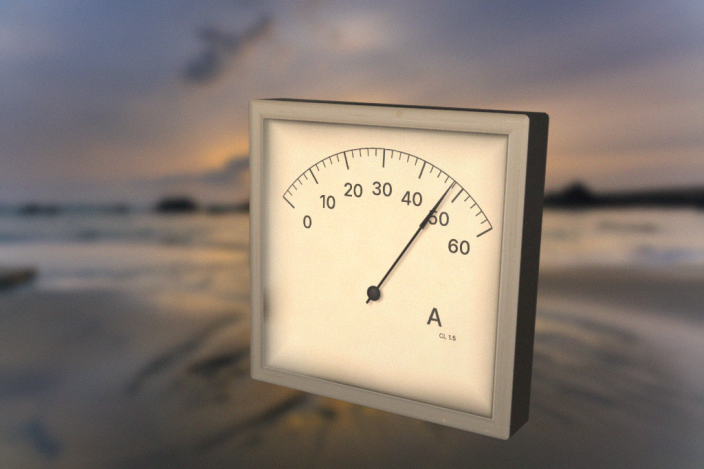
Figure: 48A
